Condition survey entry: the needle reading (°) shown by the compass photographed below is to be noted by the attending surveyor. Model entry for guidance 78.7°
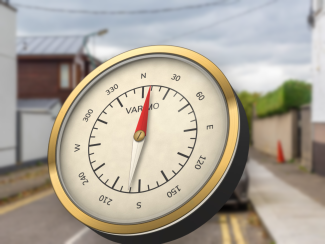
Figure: 10°
